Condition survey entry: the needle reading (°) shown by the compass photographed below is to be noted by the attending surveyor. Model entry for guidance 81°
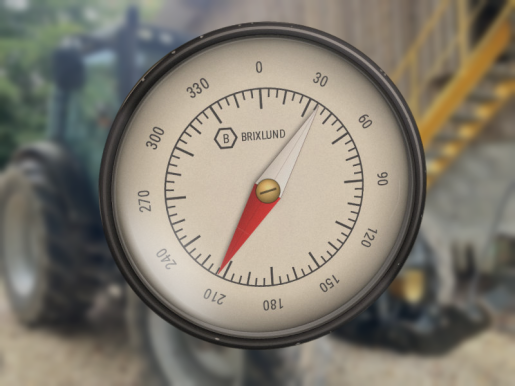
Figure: 215°
